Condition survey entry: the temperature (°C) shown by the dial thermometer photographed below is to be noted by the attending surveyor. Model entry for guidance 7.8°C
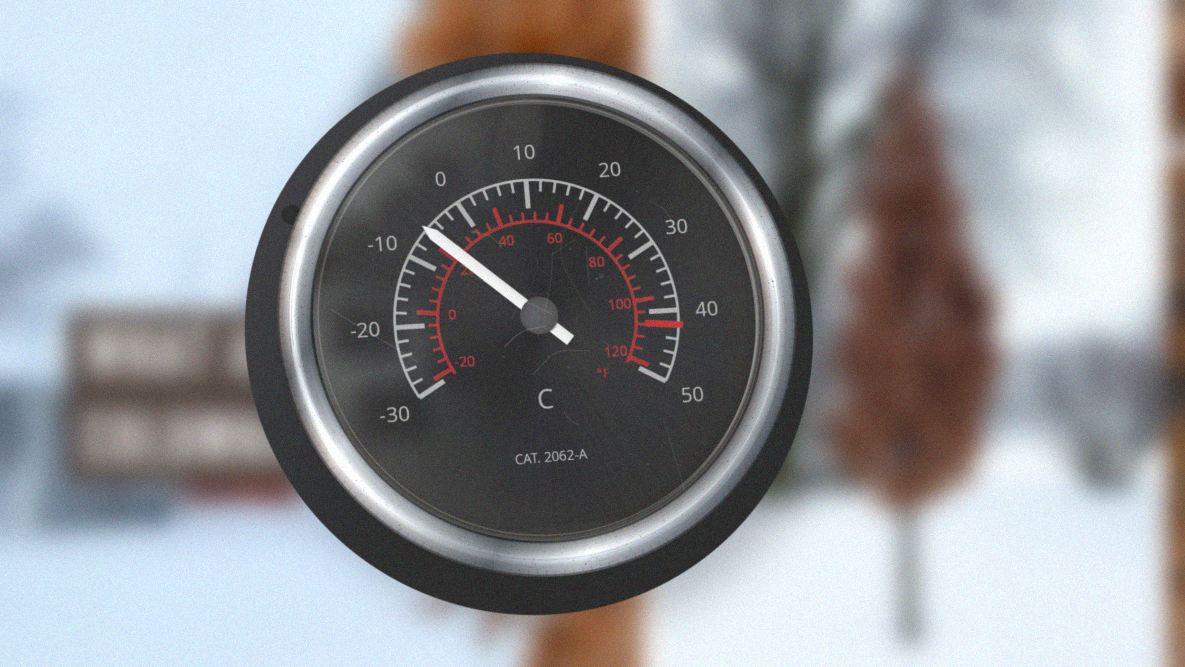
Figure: -6°C
